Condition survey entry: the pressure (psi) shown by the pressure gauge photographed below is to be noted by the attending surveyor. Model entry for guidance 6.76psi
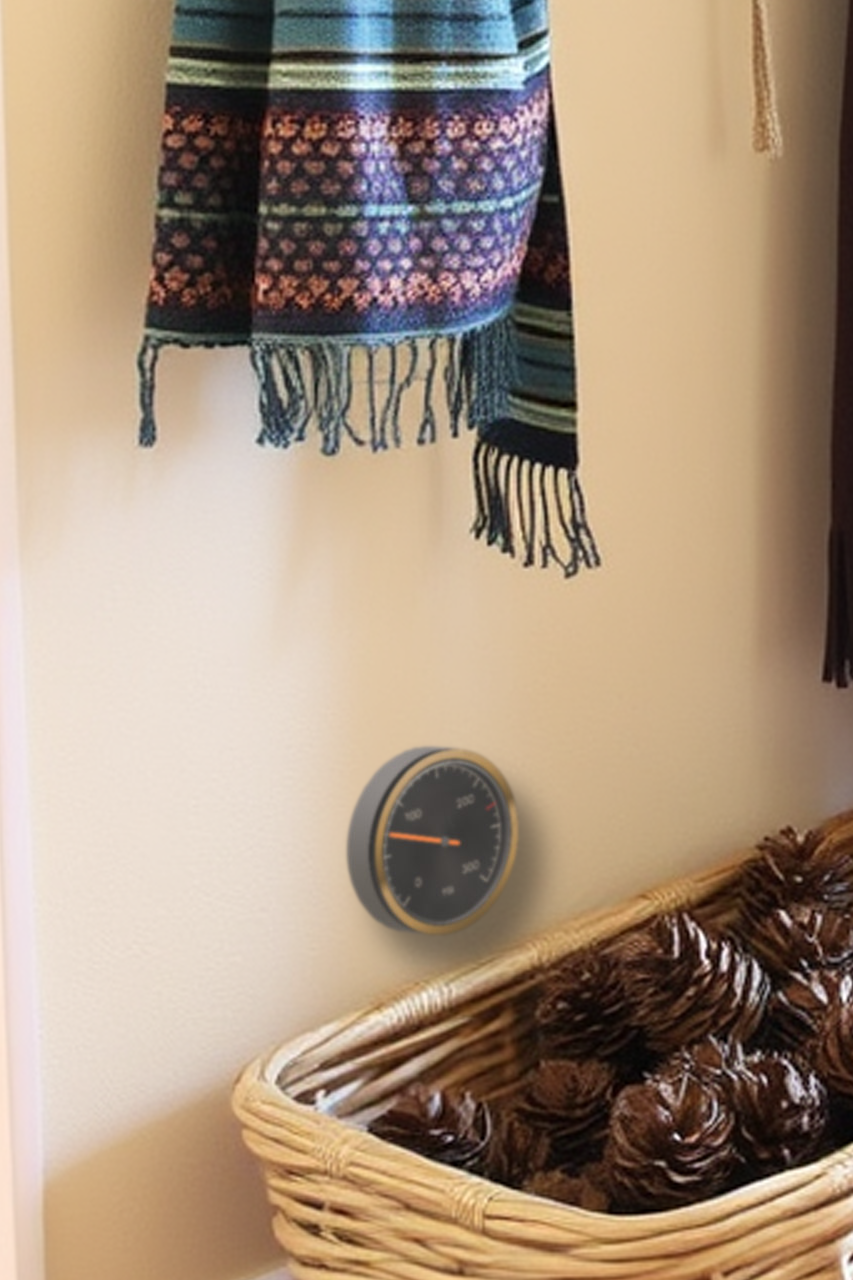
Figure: 70psi
